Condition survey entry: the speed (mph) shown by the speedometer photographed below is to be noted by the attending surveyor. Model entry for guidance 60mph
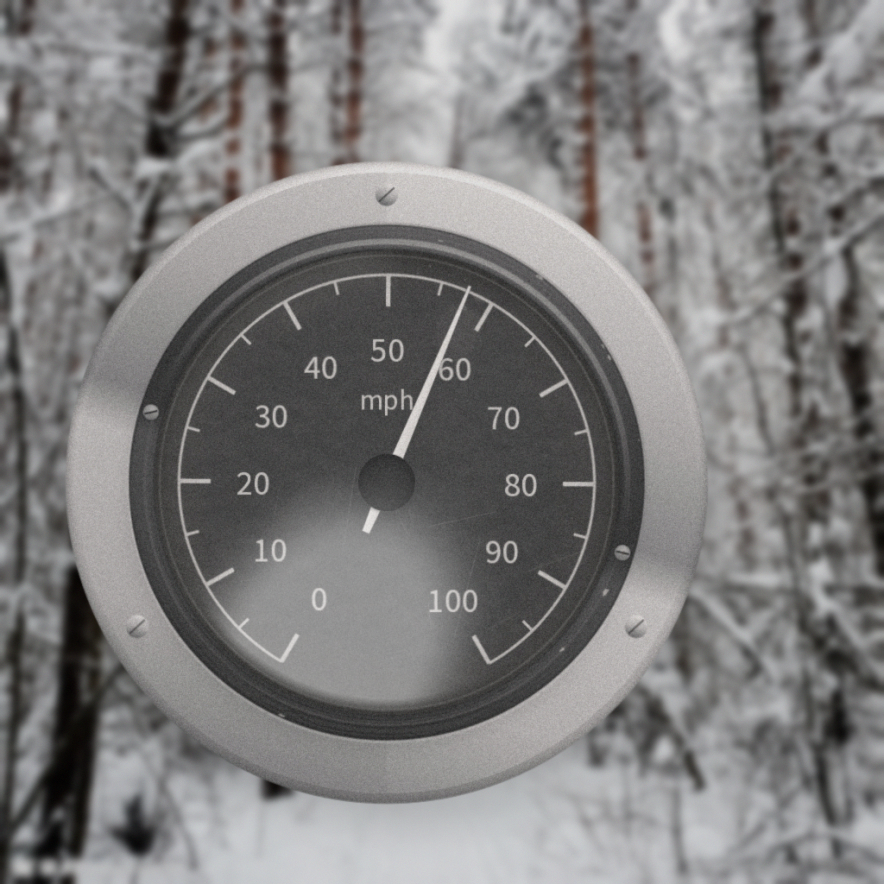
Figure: 57.5mph
